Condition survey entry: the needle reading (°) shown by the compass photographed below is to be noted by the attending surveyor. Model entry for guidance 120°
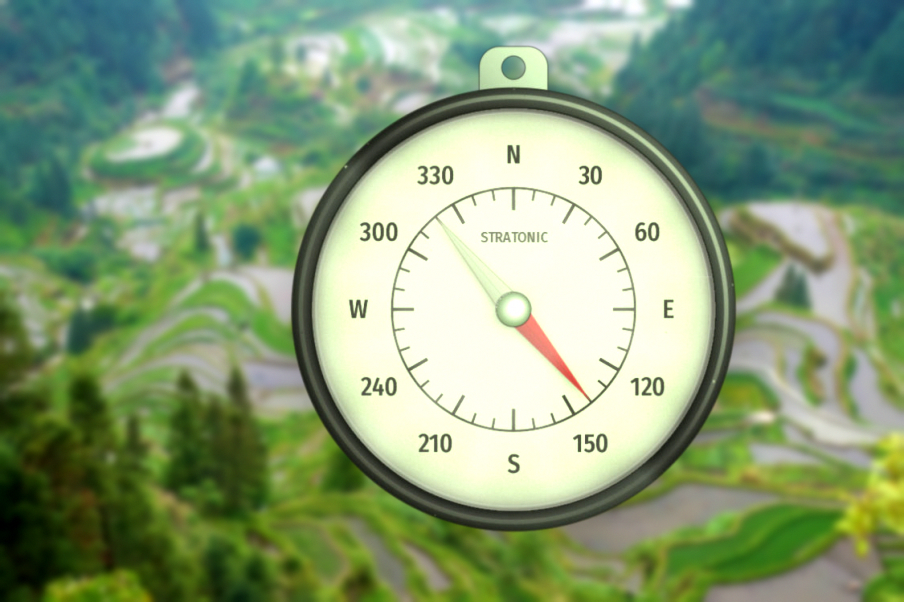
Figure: 140°
